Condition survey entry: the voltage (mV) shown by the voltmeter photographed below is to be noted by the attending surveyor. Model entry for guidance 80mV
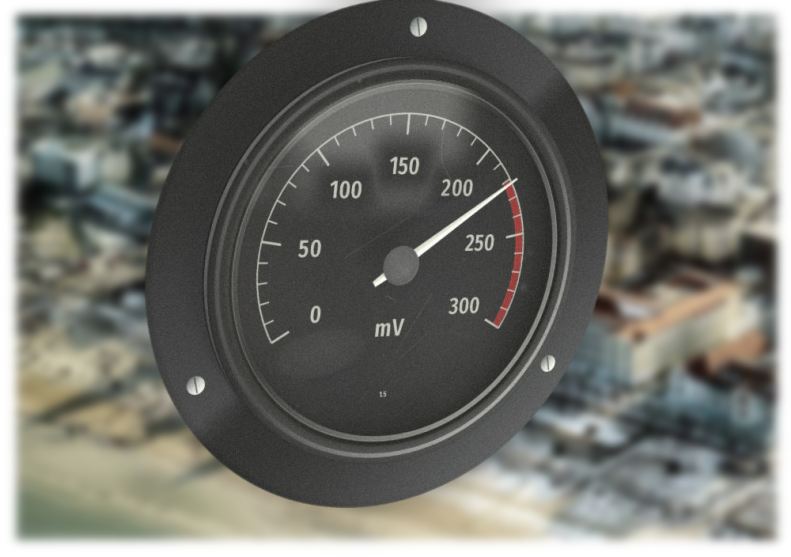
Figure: 220mV
